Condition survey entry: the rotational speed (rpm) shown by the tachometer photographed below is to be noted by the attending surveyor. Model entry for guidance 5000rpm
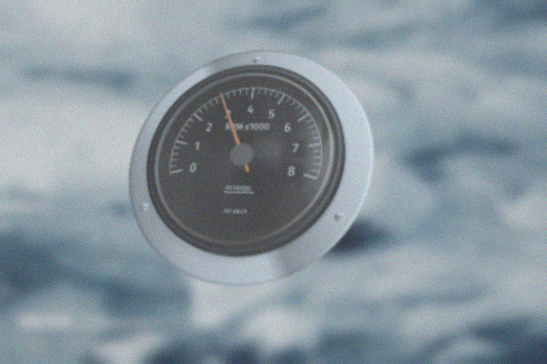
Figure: 3000rpm
